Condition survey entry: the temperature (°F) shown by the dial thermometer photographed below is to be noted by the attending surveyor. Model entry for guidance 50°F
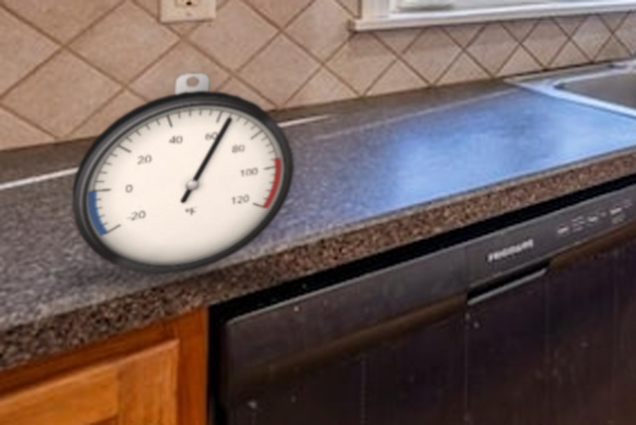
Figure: 64°F
